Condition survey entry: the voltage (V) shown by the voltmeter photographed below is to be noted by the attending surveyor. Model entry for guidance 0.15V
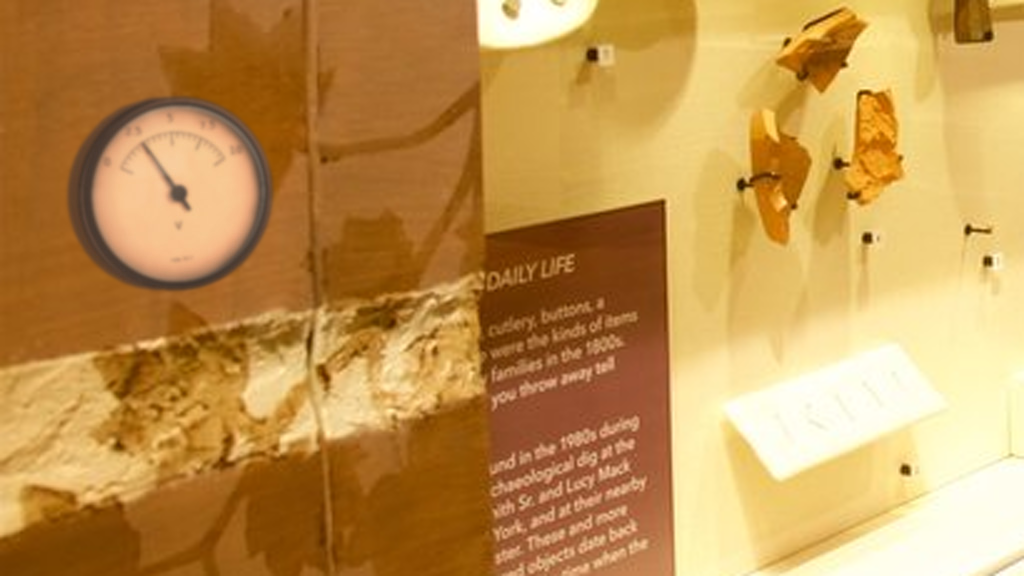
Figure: 2.5V
